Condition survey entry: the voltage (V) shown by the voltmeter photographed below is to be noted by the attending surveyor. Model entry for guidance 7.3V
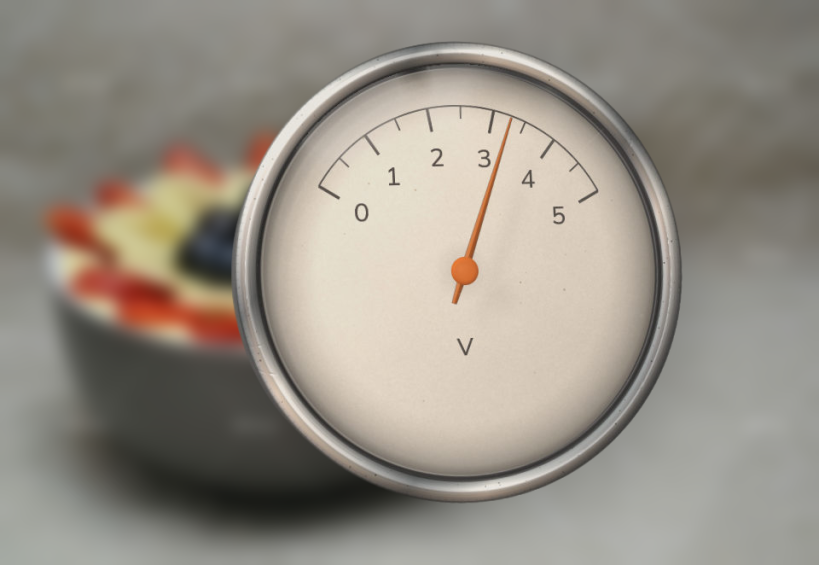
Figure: 3.25V
